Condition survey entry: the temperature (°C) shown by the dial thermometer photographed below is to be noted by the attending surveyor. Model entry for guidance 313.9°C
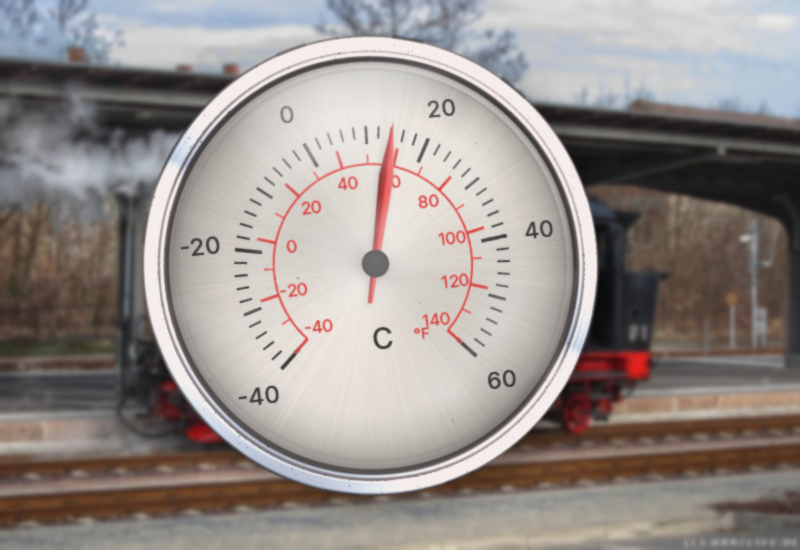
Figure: 14°C
